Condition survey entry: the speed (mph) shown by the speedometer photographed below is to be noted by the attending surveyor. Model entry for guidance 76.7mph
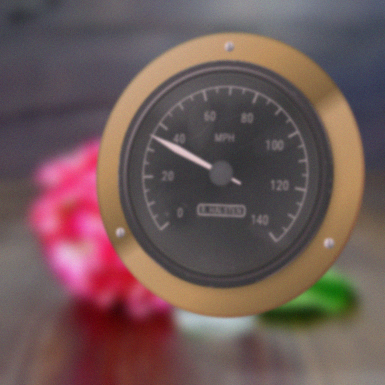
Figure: 35mph
